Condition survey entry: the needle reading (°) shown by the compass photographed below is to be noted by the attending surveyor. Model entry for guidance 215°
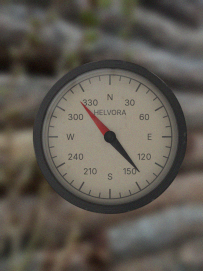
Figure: 320°
